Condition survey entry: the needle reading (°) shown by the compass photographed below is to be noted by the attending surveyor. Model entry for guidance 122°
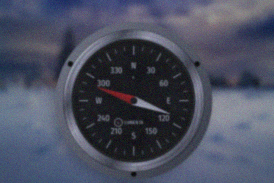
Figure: 290°
